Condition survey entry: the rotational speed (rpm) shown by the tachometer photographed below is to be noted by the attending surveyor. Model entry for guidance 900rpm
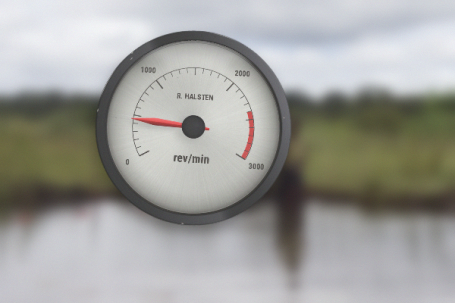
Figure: 450rpm
